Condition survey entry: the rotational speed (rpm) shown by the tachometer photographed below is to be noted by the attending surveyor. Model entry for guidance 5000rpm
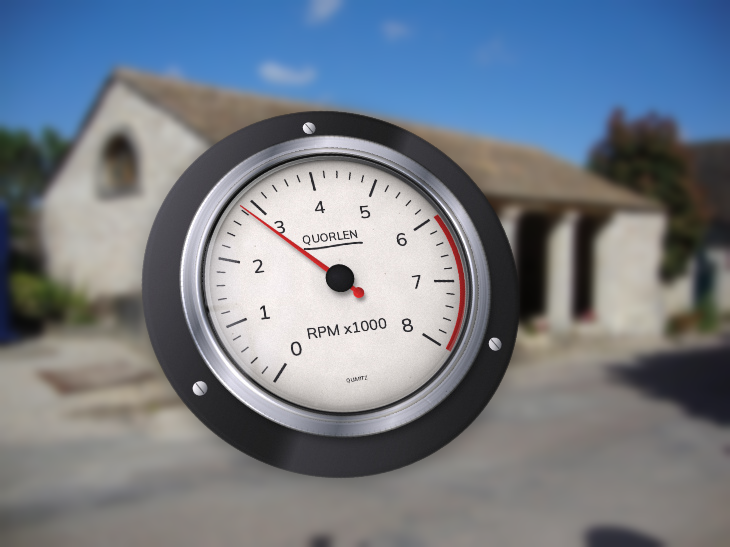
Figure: 2800rpm
